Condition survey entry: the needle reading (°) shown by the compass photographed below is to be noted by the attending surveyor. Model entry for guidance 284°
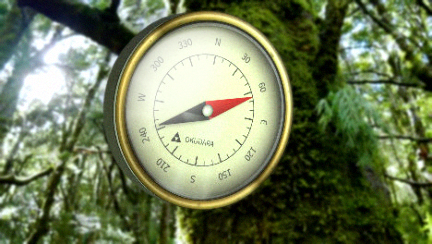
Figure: 65°
